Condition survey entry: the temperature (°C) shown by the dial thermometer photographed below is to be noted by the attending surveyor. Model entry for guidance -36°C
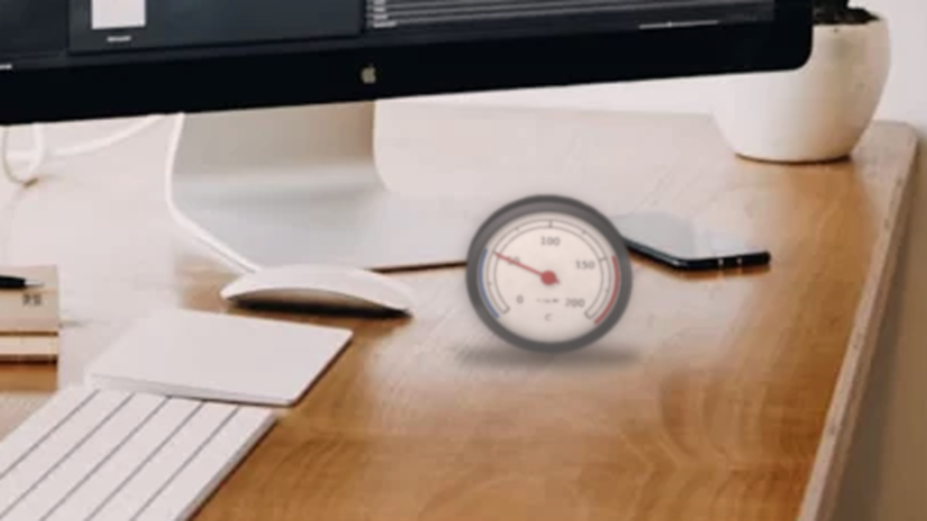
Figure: 50°C
